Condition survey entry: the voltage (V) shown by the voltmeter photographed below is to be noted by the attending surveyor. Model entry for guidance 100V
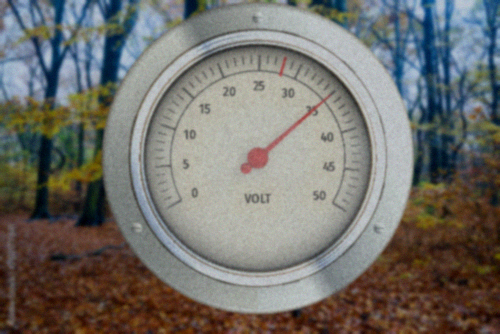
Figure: 35V
